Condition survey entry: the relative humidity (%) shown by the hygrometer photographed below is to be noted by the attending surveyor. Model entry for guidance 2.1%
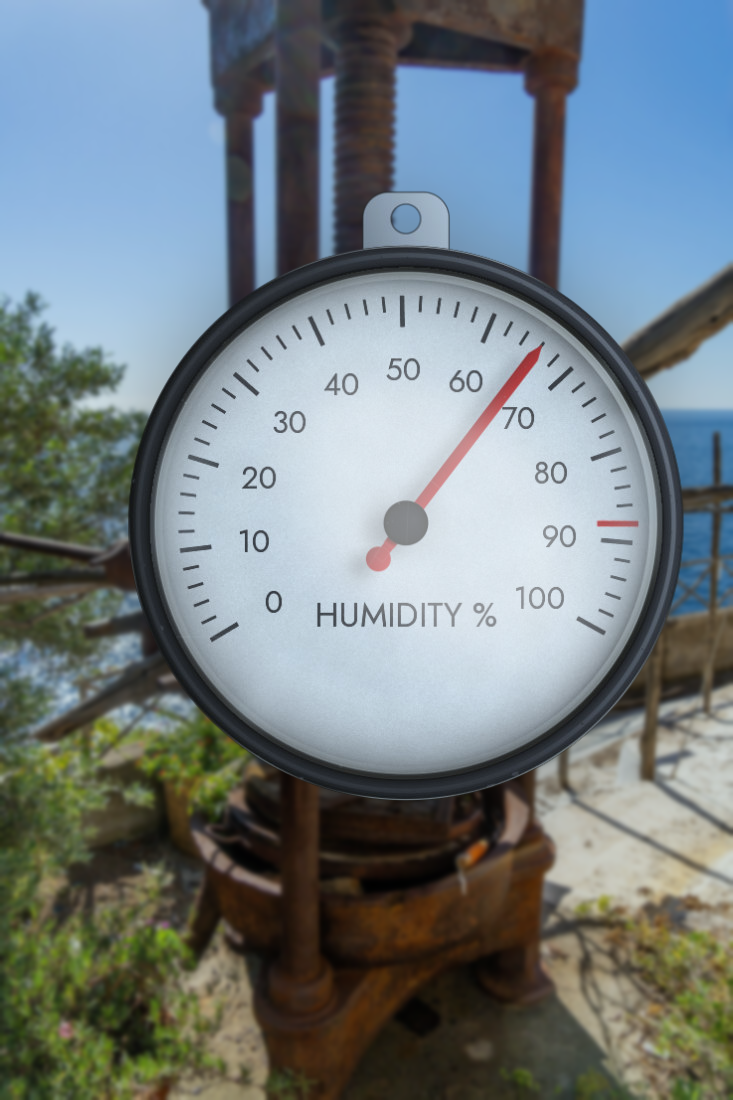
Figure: 66%
